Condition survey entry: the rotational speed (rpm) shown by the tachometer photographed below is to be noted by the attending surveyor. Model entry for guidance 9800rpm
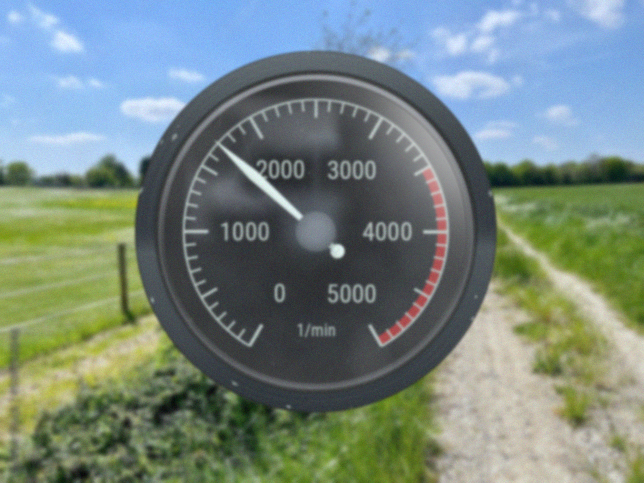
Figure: 1700rpm
